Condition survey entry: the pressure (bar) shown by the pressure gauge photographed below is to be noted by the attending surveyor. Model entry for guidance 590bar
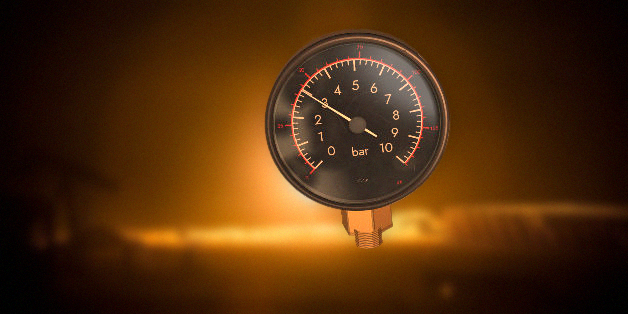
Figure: 3bar
